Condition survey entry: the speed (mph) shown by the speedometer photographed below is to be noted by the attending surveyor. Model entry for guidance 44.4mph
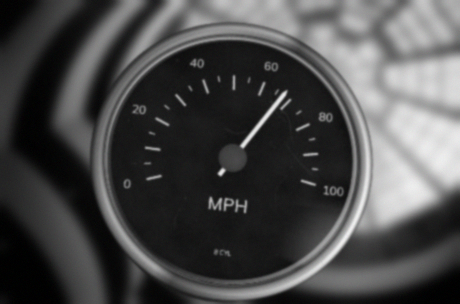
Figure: 67.5mph
